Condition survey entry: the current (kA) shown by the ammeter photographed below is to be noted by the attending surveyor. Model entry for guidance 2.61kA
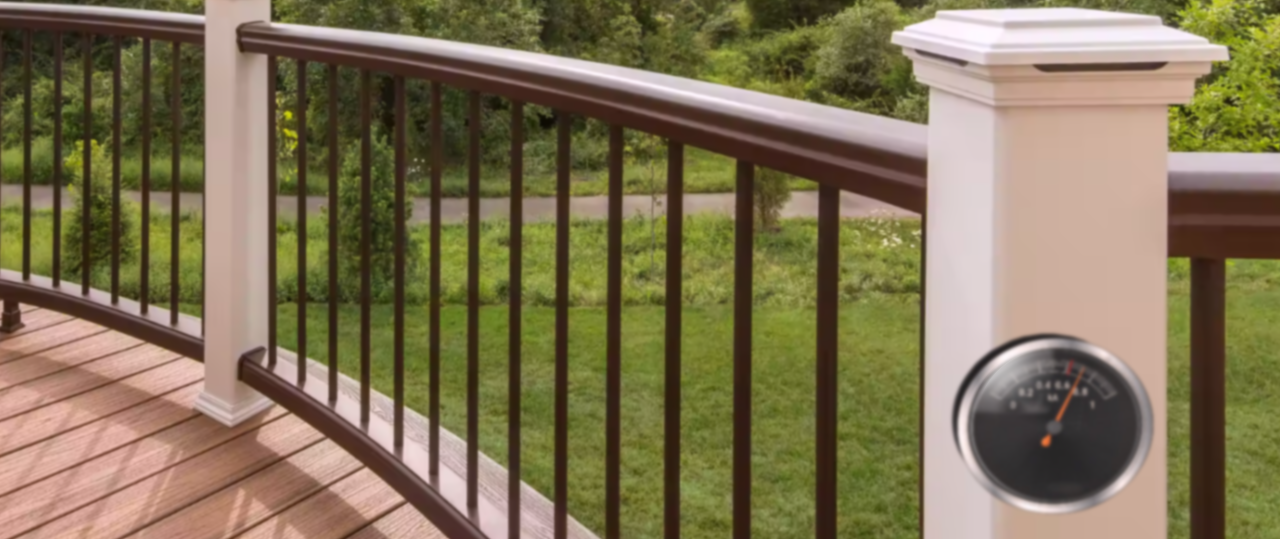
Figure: 0.7kA
